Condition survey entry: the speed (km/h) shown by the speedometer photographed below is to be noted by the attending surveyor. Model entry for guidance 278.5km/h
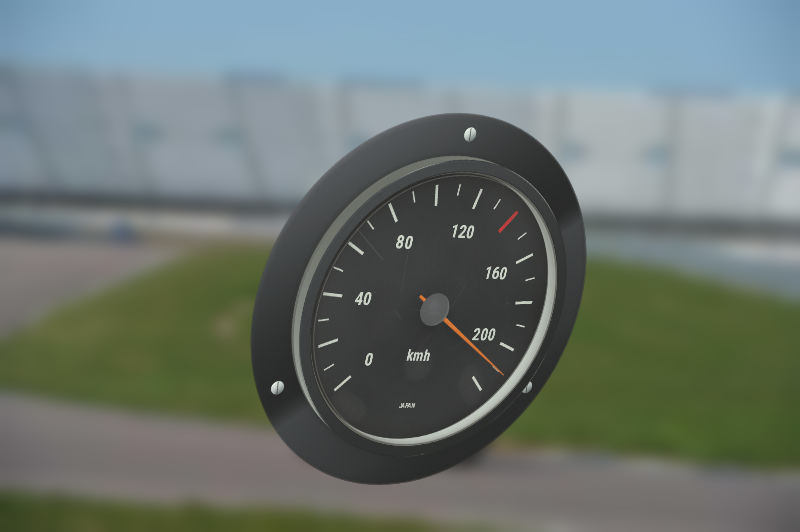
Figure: 210km/h
